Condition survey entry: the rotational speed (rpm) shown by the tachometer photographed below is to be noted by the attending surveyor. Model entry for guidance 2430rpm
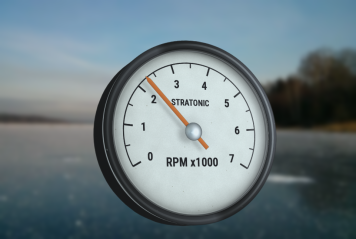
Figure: 2250rpm
